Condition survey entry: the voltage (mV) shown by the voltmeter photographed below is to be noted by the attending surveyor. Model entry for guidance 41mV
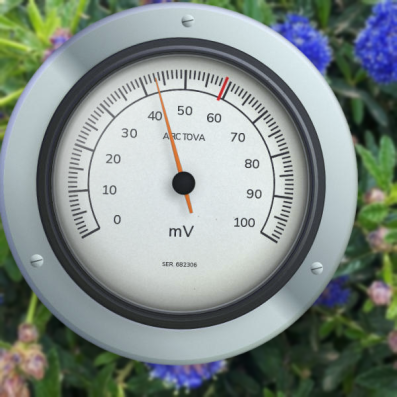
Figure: 43mV
